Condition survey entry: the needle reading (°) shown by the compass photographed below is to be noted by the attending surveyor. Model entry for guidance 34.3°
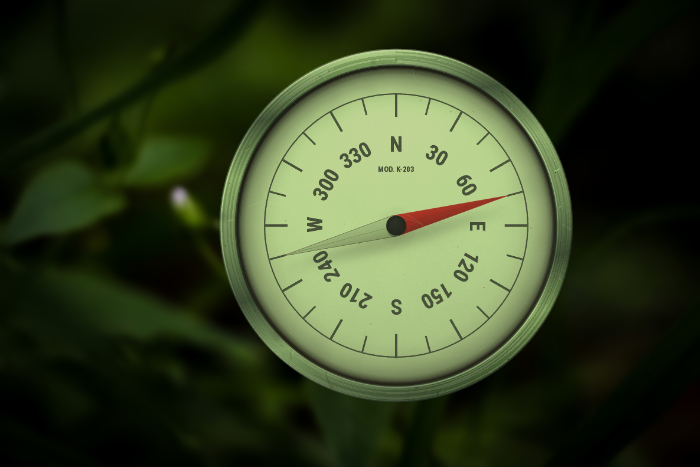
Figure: 75°
